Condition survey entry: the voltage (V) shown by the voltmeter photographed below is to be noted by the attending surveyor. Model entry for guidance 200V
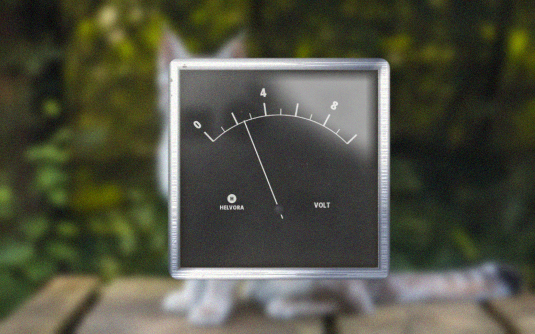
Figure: 2.5V
